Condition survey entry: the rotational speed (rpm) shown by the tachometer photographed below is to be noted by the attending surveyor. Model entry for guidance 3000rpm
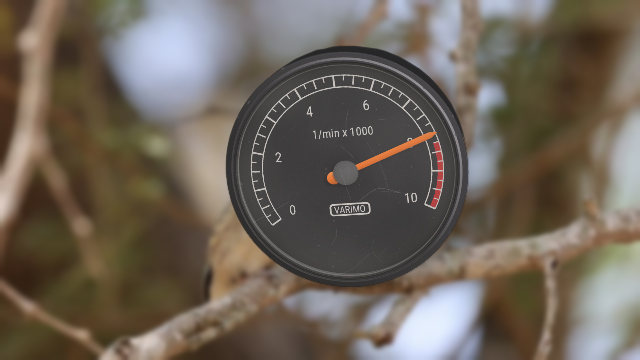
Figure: 8000rpm
